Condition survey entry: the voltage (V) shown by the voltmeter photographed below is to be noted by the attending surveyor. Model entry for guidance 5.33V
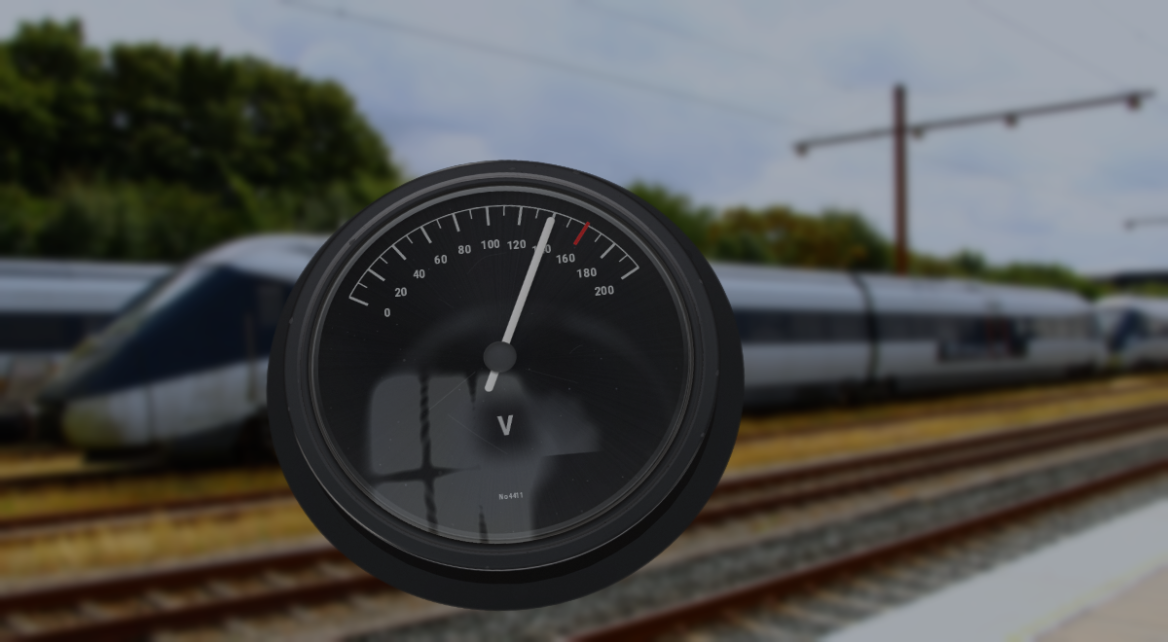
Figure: 140V
